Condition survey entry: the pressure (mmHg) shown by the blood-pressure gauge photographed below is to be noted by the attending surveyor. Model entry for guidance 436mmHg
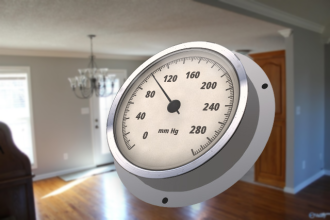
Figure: 100mmHg
